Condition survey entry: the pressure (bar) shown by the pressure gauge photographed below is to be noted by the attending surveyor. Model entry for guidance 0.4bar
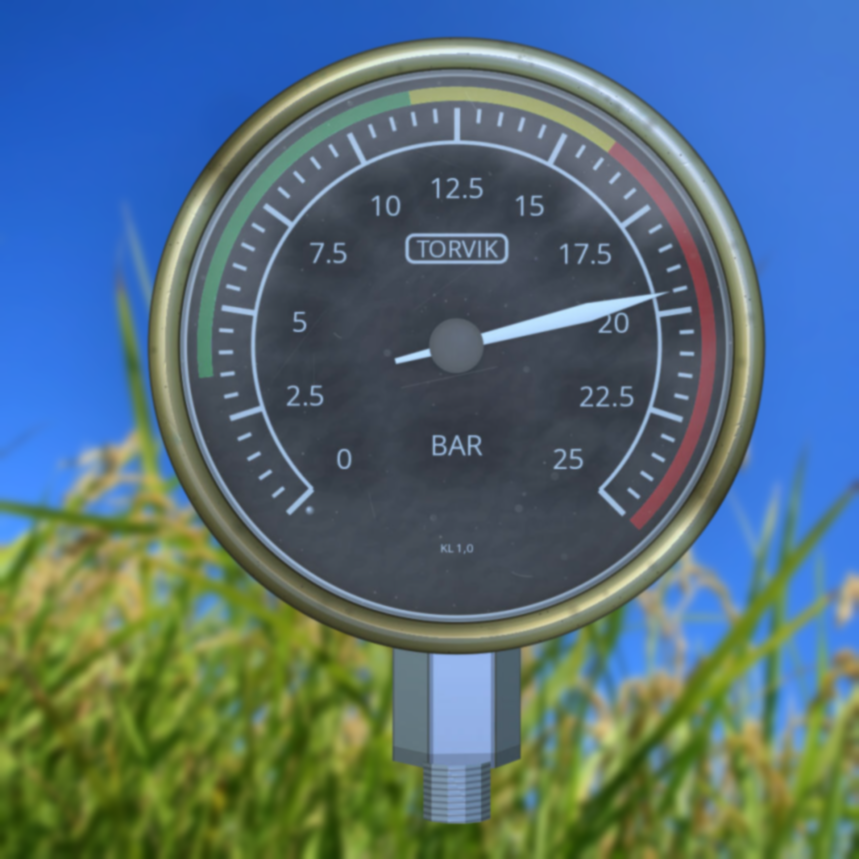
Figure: 19.5bar
